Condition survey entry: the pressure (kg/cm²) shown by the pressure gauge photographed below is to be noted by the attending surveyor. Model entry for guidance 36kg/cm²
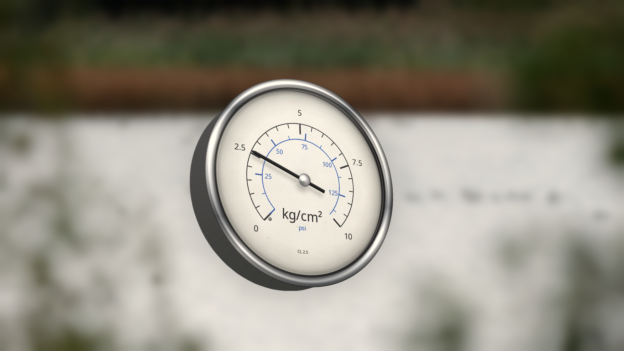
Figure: 2.5kg/cm²
